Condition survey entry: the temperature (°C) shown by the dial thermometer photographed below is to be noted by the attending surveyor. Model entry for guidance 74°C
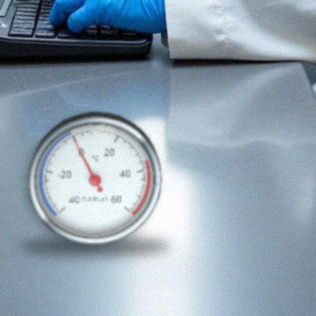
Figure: 0°C
